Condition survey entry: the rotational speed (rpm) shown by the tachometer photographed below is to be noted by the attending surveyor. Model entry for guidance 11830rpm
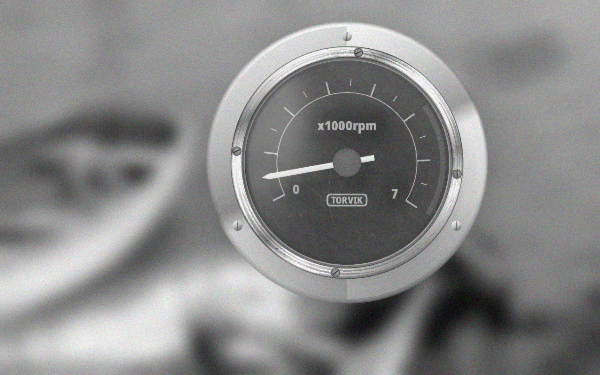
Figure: 500rpm
